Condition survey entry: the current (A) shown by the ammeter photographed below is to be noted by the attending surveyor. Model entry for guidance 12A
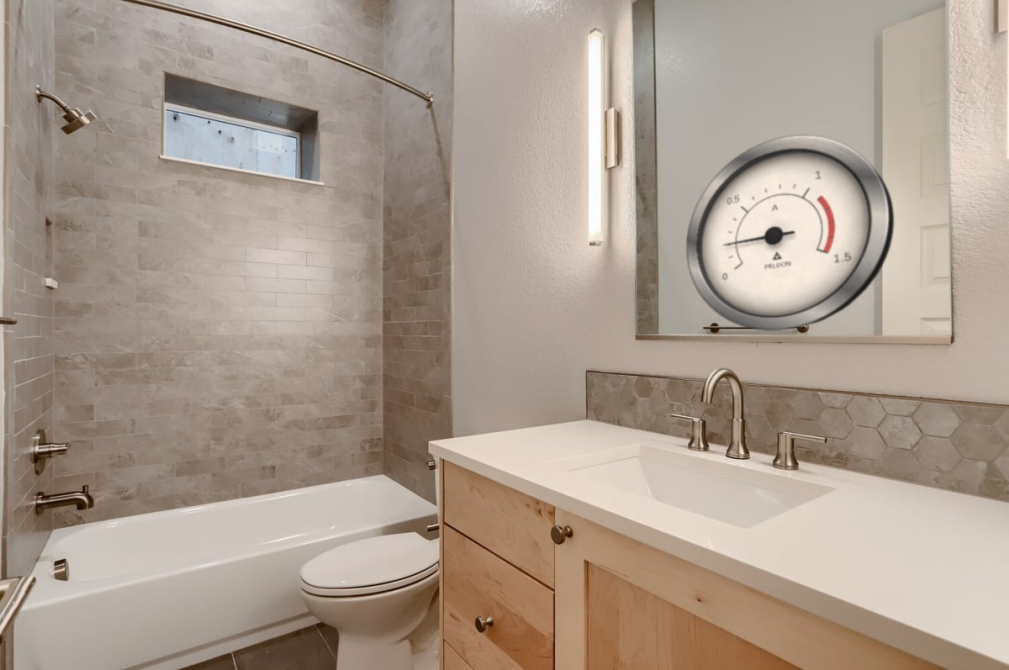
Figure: 0.2A
